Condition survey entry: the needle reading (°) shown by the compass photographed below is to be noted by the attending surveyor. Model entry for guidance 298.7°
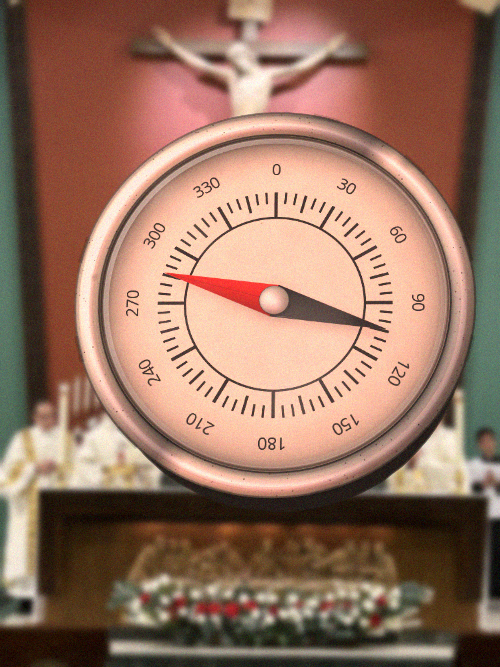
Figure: 285°
